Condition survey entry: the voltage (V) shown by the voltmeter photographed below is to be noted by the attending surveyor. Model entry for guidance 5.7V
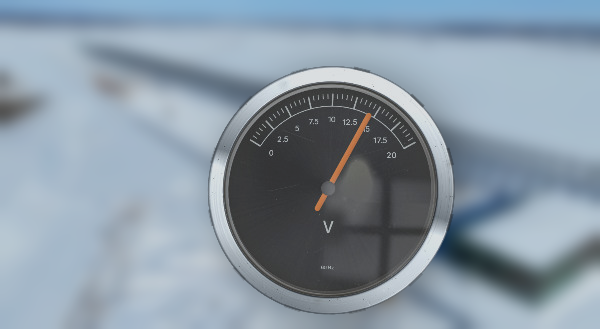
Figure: 14.5V
